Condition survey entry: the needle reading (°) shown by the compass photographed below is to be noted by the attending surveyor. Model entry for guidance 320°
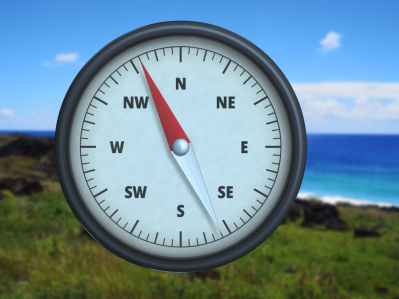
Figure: 335°
